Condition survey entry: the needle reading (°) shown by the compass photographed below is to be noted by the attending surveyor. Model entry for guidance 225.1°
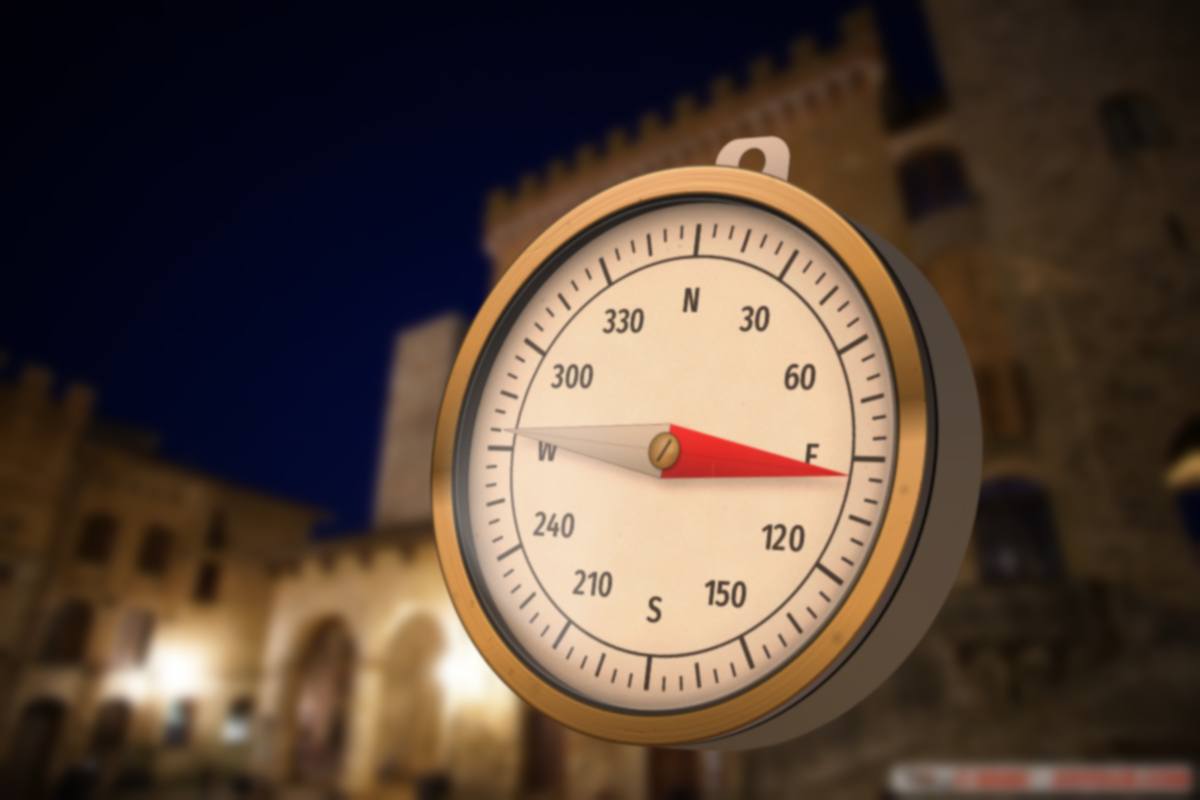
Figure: 95°
